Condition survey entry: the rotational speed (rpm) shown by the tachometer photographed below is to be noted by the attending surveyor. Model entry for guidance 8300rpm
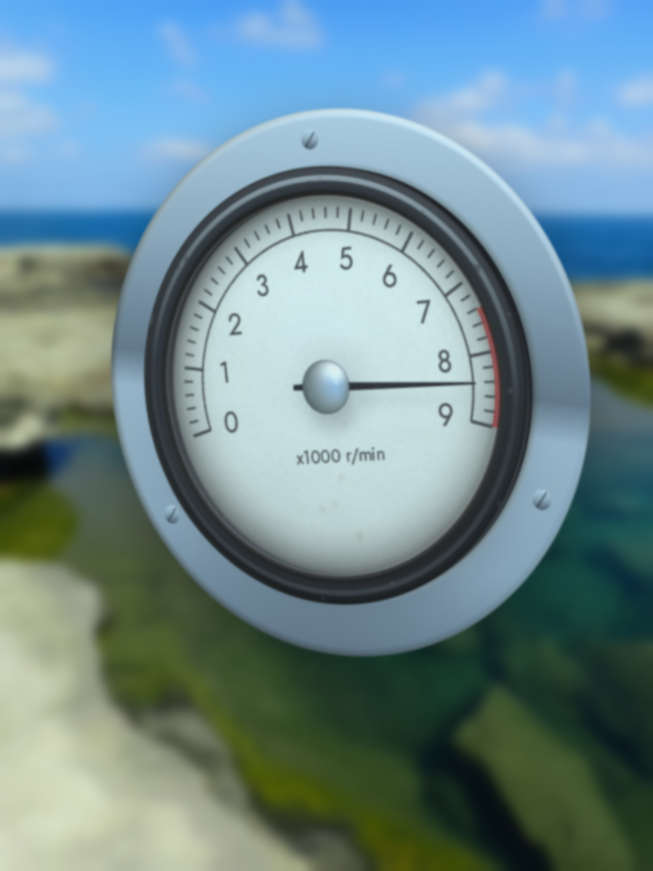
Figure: 8400rpm
